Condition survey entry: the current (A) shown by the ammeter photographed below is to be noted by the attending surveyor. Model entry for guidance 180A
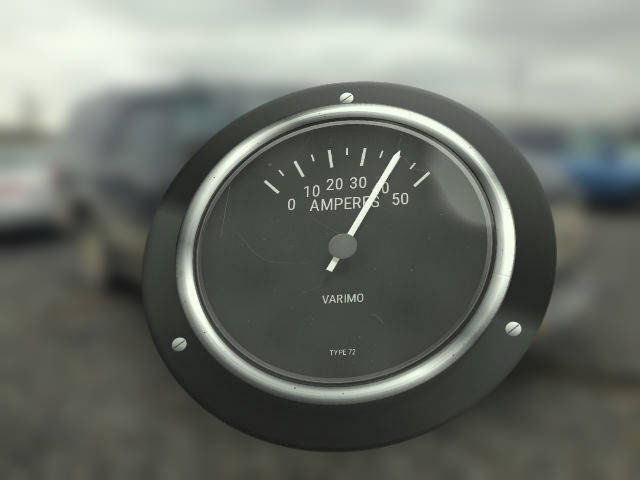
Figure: 40A
